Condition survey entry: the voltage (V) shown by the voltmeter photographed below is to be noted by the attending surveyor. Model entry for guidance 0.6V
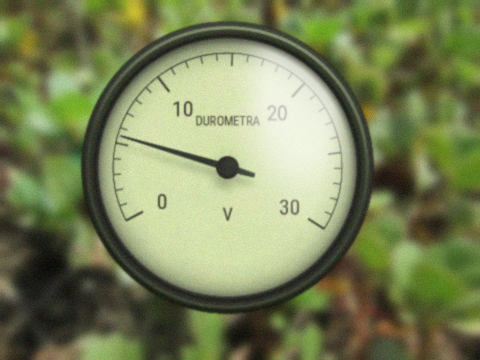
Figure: 5.5V
